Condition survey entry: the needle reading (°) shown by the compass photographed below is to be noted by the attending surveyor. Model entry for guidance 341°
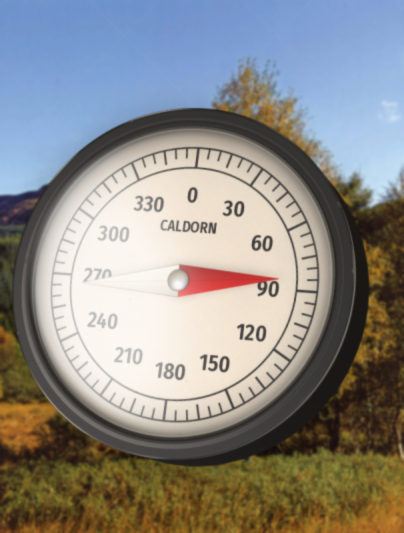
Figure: 85°
